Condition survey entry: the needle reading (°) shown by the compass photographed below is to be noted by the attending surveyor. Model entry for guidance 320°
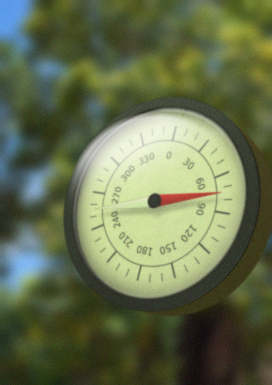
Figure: 75°
